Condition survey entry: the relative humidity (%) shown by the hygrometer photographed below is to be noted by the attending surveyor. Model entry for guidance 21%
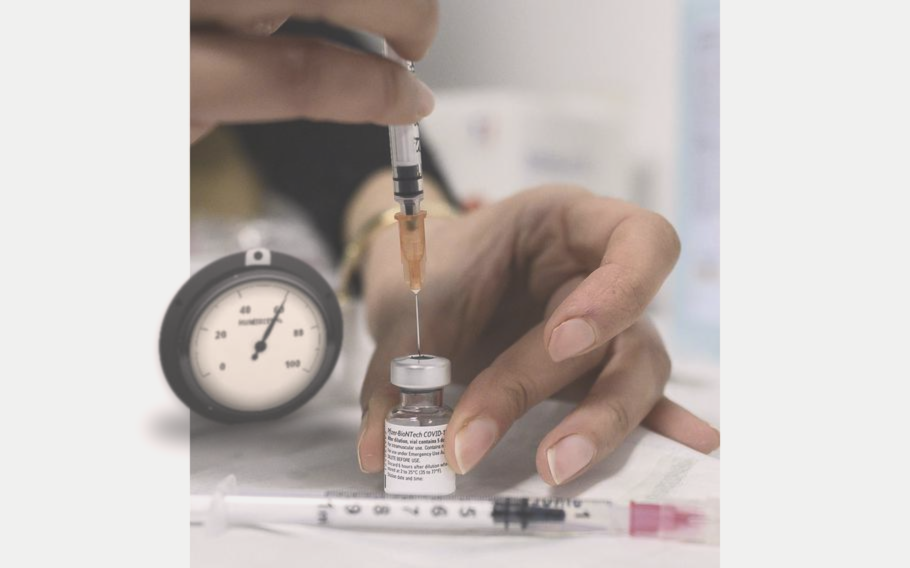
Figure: 60%
